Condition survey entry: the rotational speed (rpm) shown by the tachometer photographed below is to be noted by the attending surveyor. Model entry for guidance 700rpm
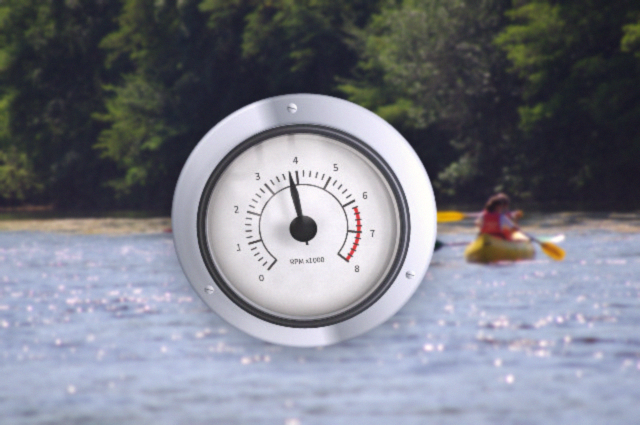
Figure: 3800rpm
